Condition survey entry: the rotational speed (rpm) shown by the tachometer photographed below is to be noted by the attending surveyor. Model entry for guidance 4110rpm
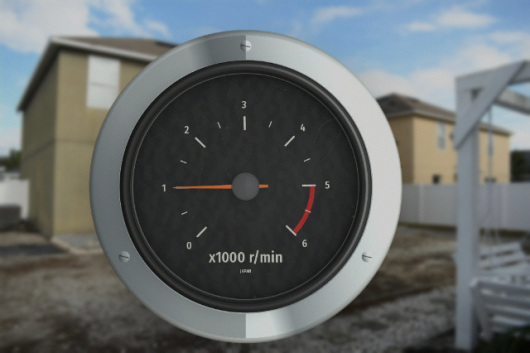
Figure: 1000rpm
